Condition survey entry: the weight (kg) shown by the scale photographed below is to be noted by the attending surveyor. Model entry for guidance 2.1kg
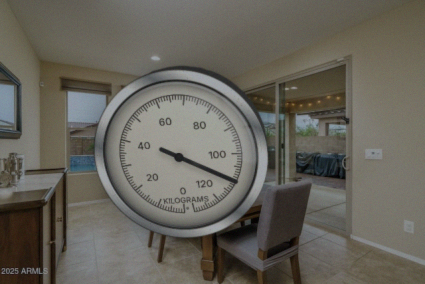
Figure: 110kg
